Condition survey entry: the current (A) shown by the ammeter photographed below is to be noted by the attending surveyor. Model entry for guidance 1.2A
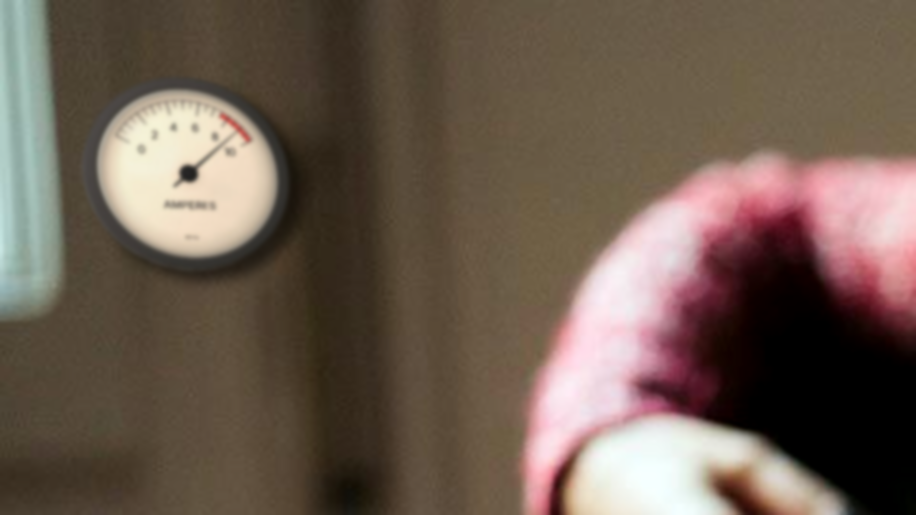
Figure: 9A
